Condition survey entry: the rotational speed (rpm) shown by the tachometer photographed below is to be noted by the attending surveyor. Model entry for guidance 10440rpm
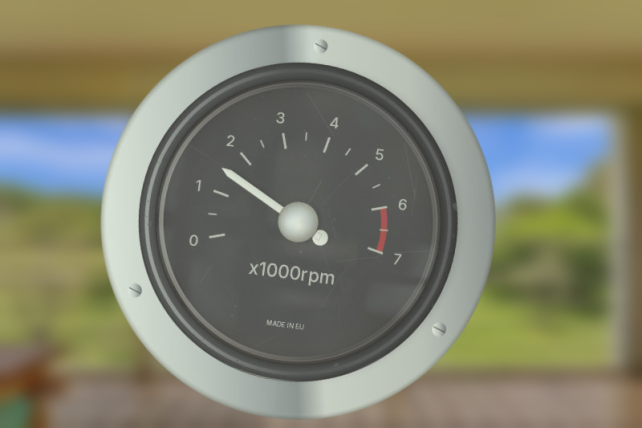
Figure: 1500rpm
